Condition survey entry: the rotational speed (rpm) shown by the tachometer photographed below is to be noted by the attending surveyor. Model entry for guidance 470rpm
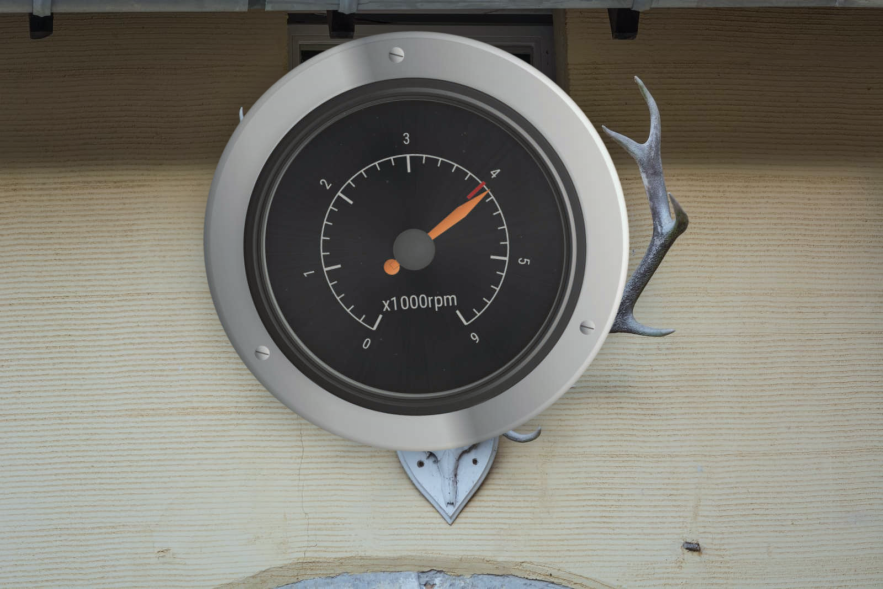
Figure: 4100rpm
